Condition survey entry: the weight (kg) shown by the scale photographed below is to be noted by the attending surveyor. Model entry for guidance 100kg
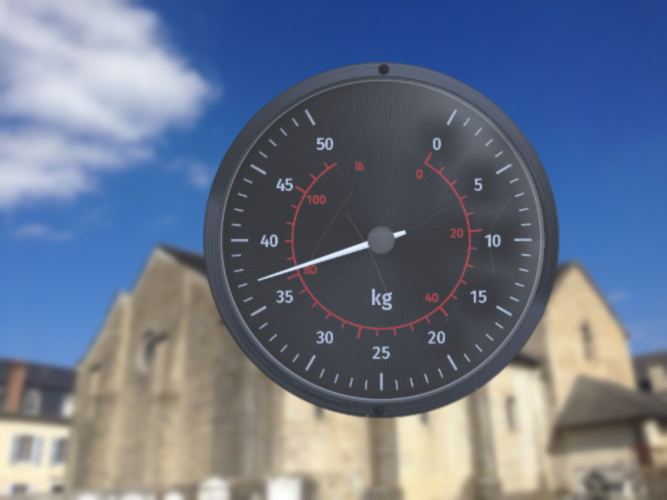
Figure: 37kg
